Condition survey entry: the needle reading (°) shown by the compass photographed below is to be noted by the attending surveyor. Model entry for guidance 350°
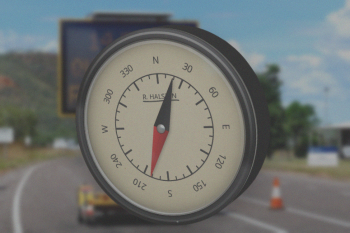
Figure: 200°
